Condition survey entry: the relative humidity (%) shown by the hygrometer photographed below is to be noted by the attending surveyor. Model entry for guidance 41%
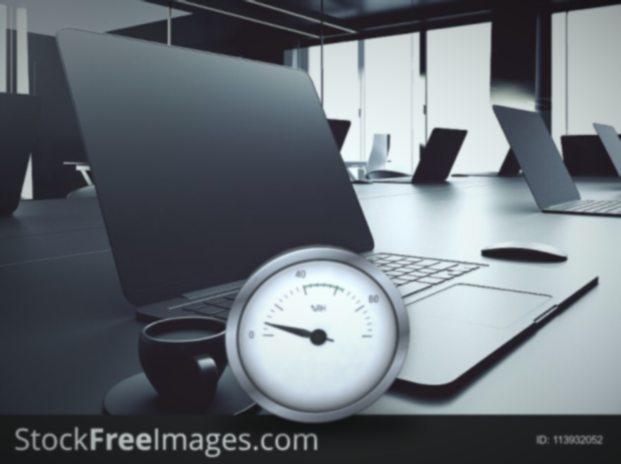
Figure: 8%
